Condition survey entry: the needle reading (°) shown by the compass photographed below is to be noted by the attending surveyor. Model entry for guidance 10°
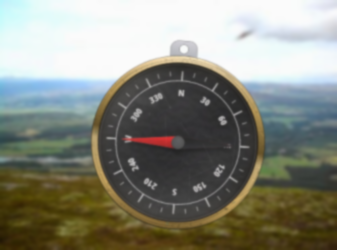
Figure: 270°
